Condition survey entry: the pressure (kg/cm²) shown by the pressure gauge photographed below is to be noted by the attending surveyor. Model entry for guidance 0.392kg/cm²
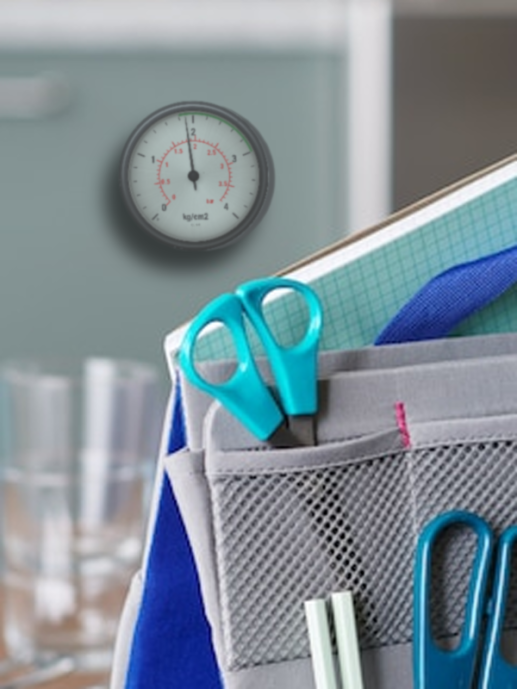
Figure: 1.9kg/cm²
